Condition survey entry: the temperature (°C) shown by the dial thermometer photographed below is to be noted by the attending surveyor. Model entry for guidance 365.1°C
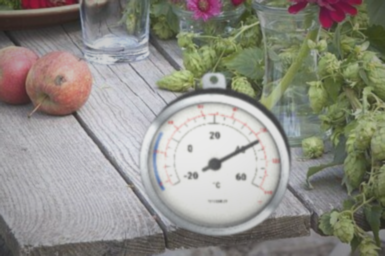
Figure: 40°C
